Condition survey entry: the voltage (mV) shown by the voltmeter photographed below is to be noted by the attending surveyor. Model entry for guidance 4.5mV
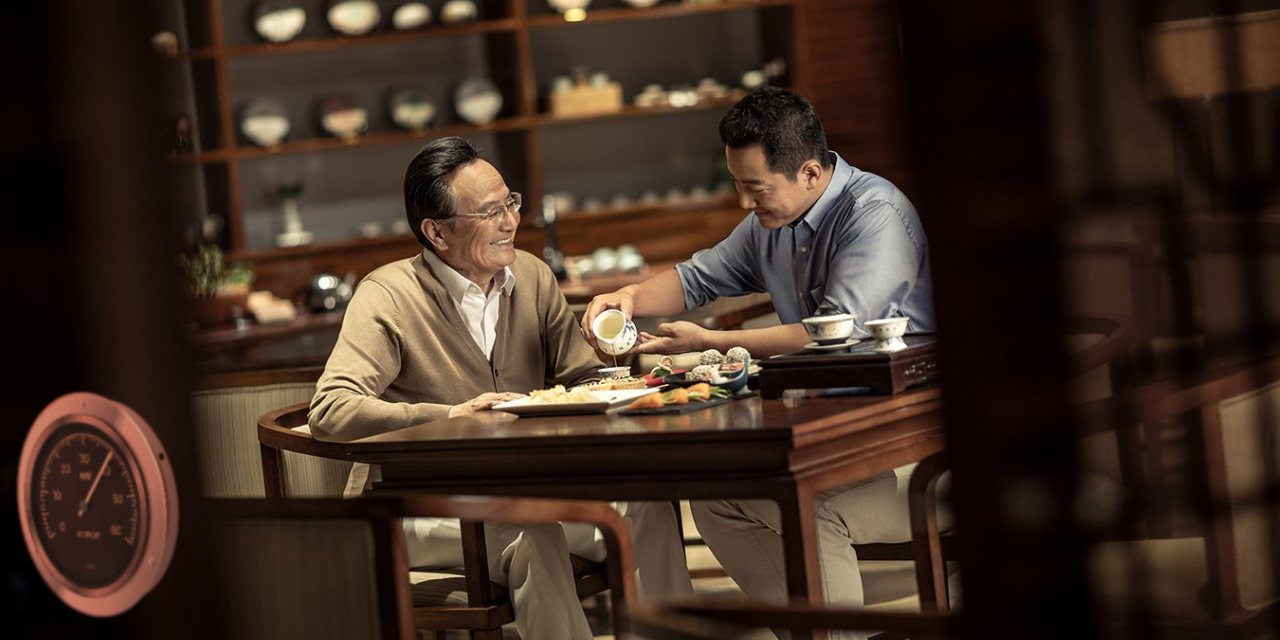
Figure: 40mV
